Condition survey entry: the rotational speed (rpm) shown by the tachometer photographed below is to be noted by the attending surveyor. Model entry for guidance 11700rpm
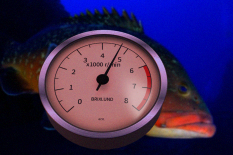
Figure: 4750rpm
